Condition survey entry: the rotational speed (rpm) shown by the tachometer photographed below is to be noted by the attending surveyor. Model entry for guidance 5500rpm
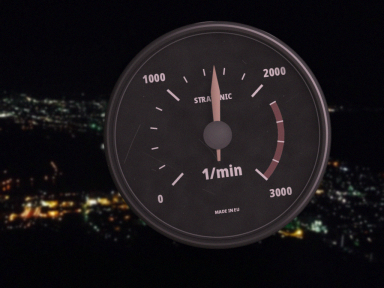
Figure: 1500rpm
